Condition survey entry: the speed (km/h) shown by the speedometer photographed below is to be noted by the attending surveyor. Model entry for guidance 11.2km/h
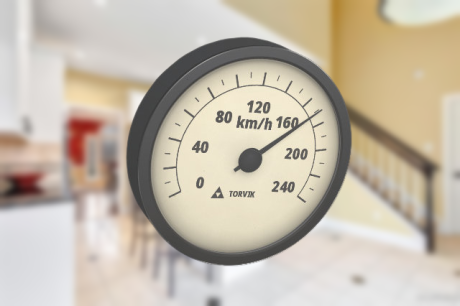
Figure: 170km/h
